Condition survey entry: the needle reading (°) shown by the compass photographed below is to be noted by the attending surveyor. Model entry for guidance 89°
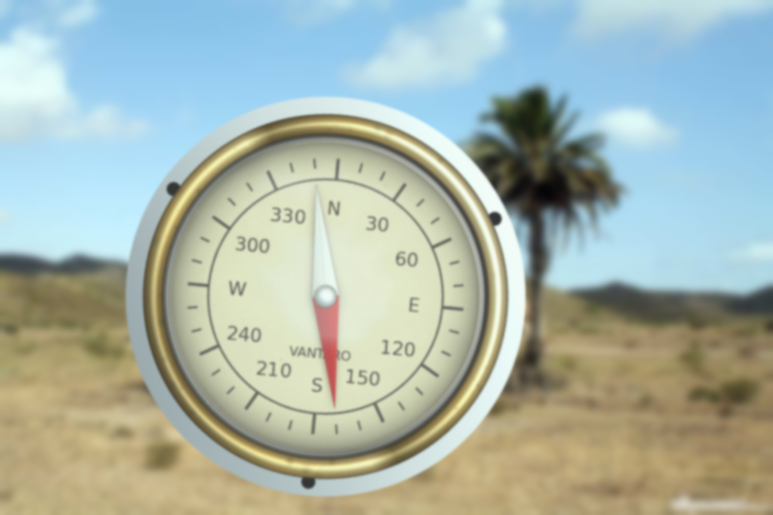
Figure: 170°
